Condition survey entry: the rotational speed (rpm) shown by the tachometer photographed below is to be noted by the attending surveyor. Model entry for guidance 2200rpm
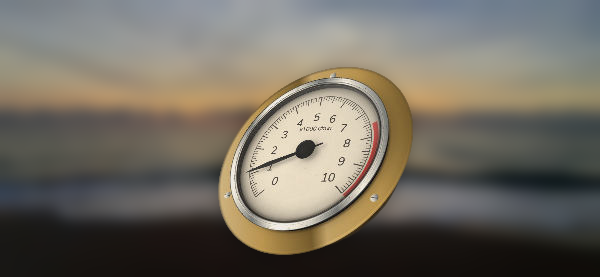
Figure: 1000rpm
